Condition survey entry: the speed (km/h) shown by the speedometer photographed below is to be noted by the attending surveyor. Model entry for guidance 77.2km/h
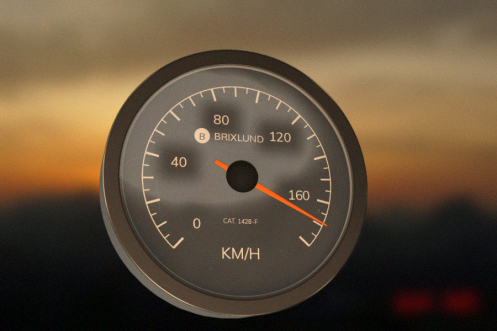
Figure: 170km/h
